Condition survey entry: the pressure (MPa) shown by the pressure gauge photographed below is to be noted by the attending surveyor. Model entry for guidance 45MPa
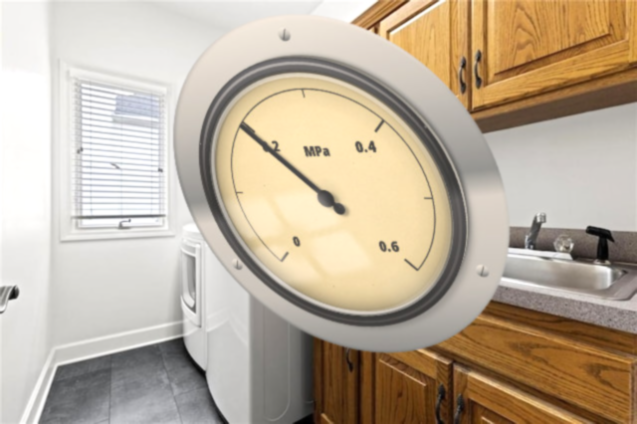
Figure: 0.2MPa
